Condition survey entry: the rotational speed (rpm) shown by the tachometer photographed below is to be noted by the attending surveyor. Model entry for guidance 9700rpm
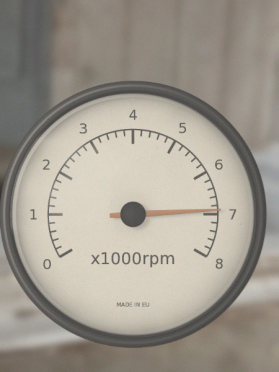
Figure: 6900rpm
